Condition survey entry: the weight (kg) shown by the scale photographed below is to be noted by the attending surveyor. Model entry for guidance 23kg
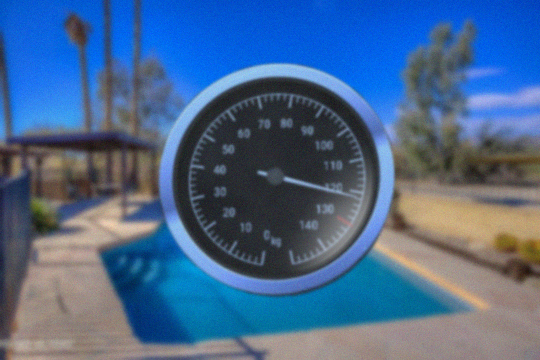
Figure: 122kg
